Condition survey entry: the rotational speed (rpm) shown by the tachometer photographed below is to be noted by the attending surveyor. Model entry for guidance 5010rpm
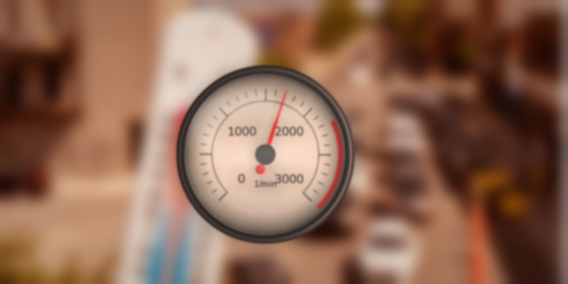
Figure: 1700rpm
